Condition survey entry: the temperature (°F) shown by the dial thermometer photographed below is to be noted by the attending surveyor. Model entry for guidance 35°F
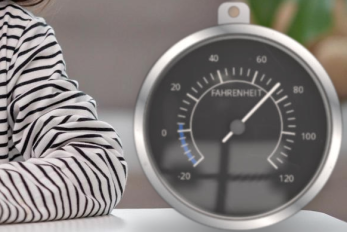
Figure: 72°F
